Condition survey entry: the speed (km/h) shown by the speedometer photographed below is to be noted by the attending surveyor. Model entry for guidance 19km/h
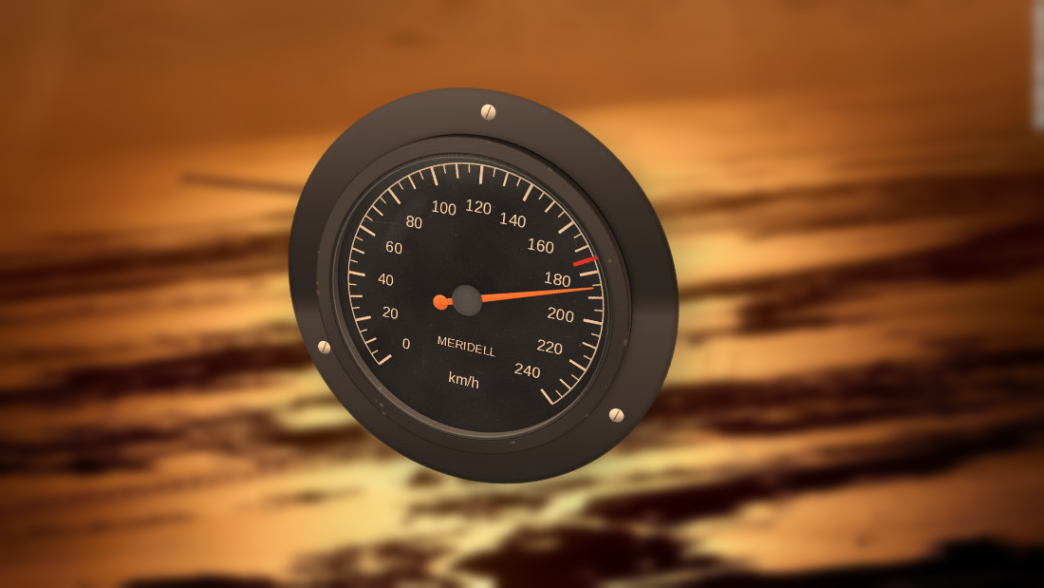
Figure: 185km/h
